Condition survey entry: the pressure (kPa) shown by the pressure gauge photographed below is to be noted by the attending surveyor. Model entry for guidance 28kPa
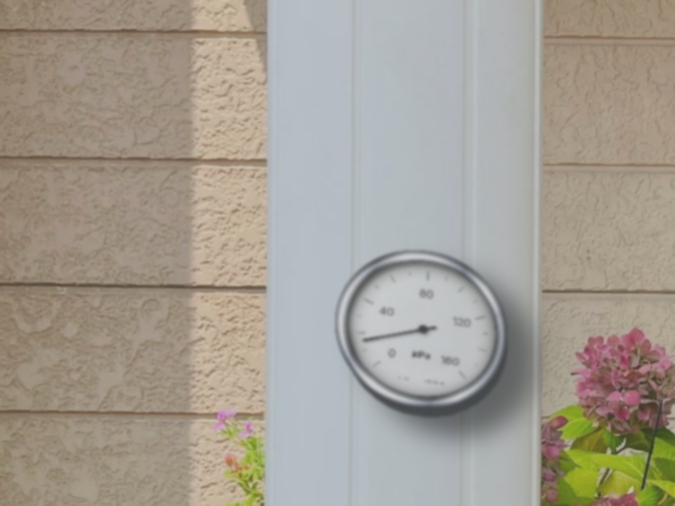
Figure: 15kPa
